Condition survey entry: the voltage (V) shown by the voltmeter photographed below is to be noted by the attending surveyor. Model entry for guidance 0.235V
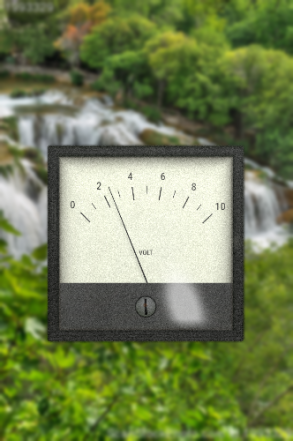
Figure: 2.5V
